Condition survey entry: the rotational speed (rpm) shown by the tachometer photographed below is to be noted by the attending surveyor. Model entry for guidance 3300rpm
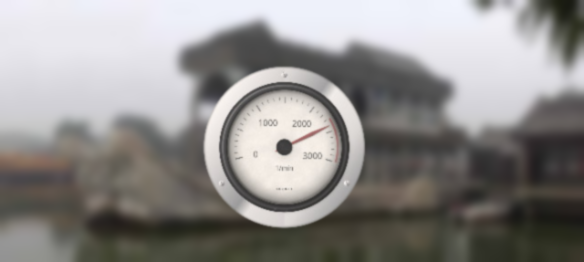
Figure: 2400rpm
